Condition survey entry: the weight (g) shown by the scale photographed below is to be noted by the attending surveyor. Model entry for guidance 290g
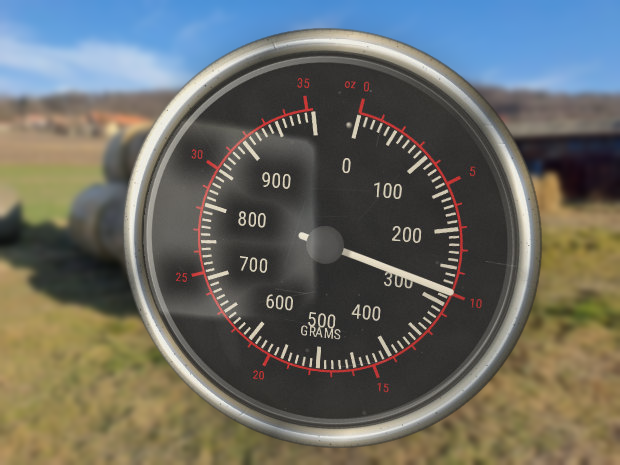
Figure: 280g
